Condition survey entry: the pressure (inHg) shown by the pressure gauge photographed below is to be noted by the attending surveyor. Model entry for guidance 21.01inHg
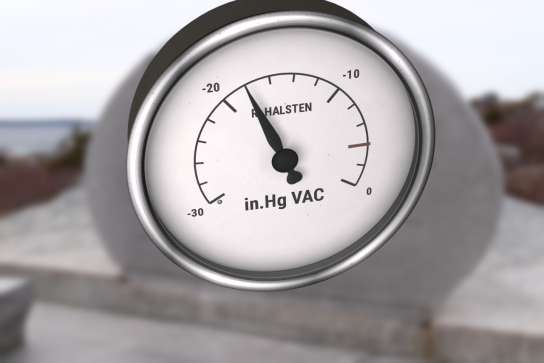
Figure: -18inHg
